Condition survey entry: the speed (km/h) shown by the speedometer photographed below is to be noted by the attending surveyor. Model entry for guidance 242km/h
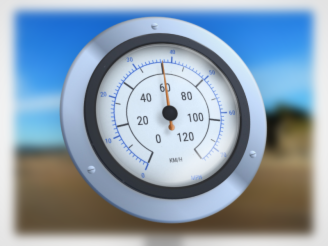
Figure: 60km/h
